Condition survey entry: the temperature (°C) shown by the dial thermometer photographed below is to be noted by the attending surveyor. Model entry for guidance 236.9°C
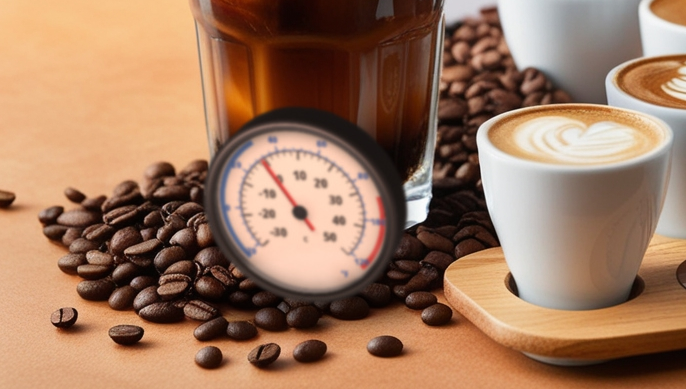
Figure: 0°C
